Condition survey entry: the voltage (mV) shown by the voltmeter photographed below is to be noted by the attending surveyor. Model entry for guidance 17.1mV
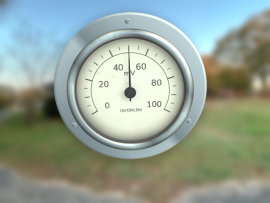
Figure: 50mV
